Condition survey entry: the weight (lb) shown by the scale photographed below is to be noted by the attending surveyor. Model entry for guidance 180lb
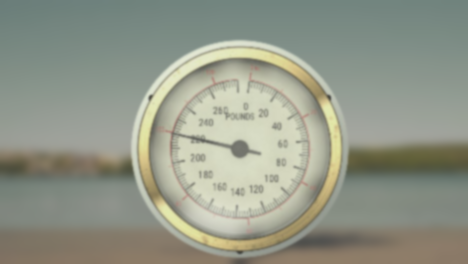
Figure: 220lb
